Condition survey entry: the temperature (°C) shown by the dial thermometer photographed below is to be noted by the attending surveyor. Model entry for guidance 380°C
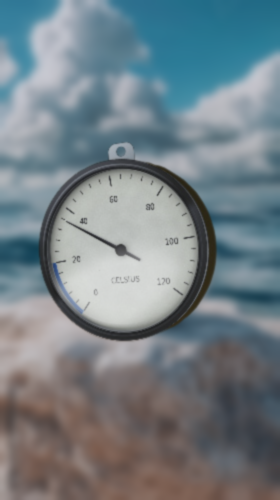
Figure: 36°C
